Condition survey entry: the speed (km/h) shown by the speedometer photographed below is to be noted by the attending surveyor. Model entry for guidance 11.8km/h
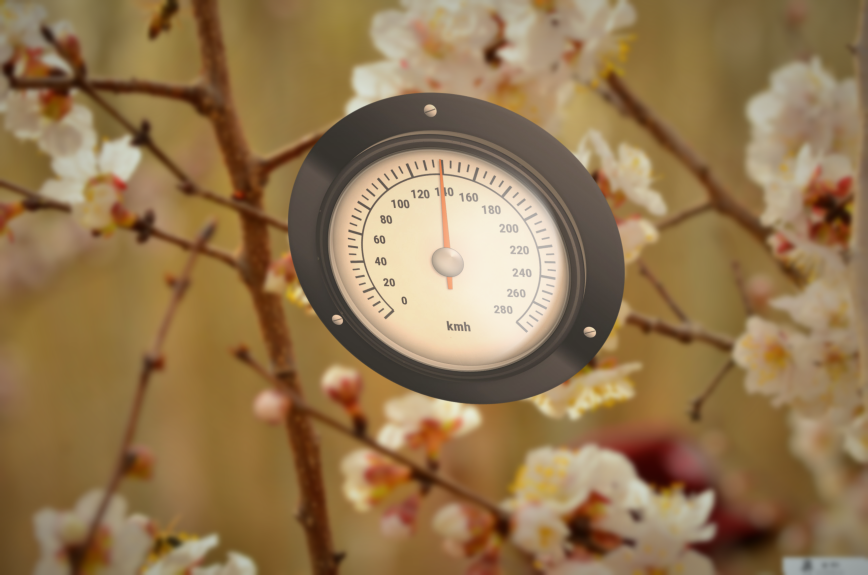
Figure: 140km/h
